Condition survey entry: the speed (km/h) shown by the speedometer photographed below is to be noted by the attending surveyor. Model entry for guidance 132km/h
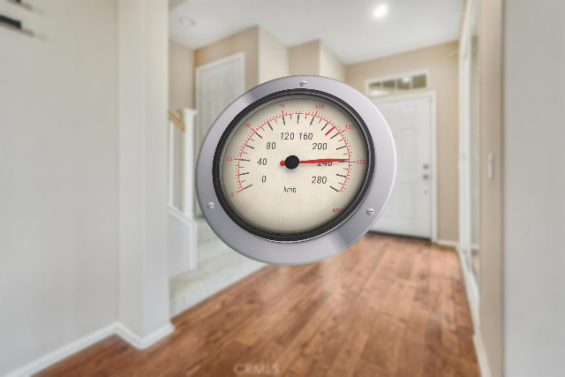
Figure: 240km/h
